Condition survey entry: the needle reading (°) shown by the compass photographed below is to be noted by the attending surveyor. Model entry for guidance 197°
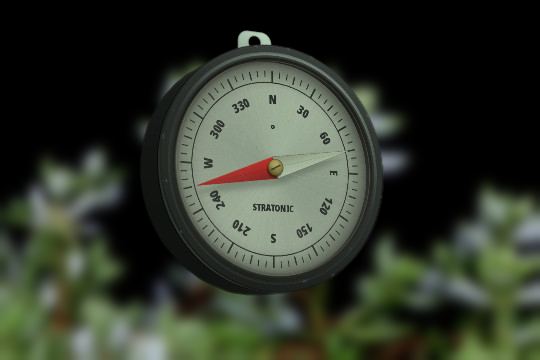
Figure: 255°
